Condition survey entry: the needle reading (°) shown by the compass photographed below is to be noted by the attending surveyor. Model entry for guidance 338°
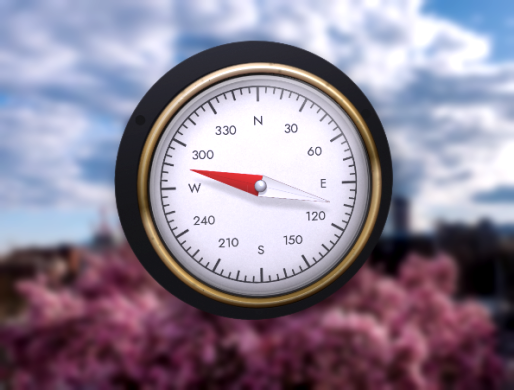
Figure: 285°
